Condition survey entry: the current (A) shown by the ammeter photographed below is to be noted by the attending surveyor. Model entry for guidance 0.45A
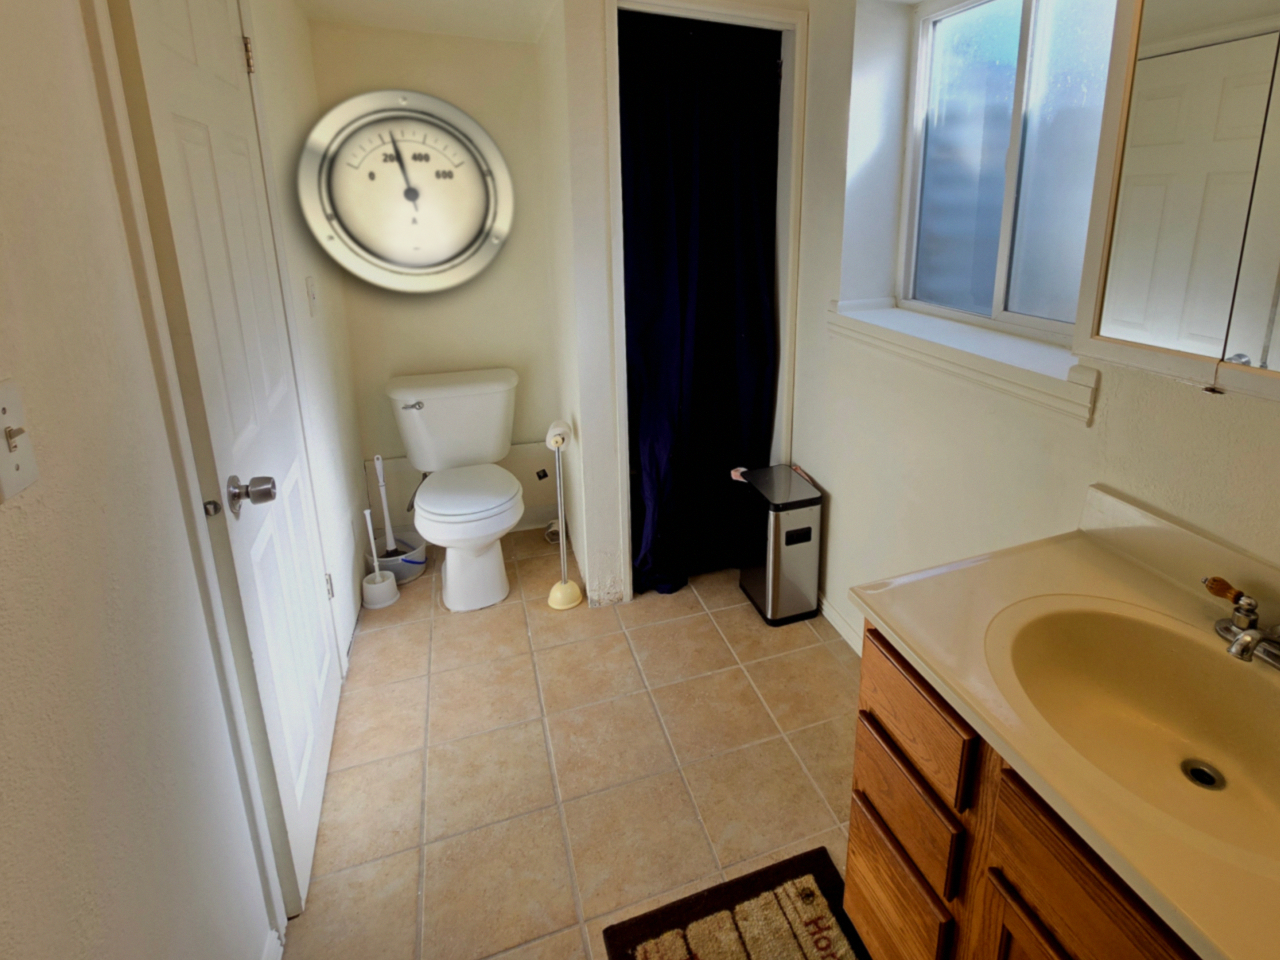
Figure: 250A
